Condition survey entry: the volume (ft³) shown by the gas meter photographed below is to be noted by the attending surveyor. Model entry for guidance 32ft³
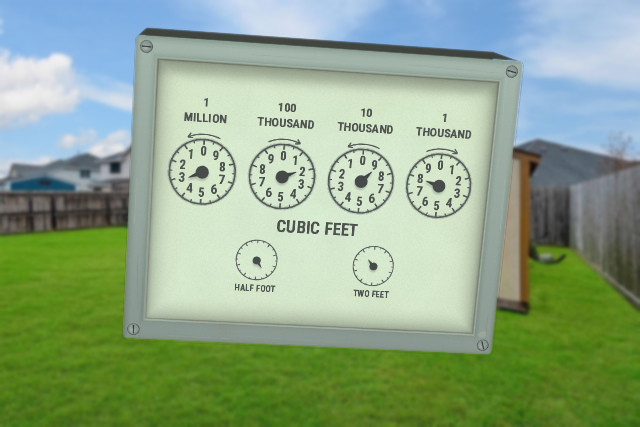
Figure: 318800ft³
